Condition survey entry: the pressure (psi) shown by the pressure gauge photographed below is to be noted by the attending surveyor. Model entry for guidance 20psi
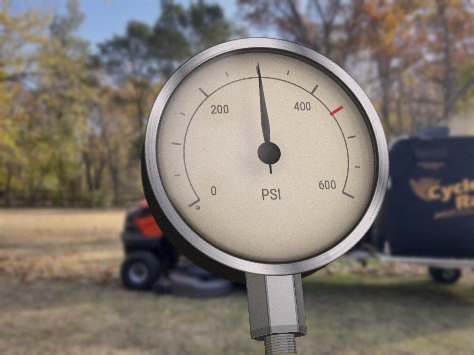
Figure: 300psi
